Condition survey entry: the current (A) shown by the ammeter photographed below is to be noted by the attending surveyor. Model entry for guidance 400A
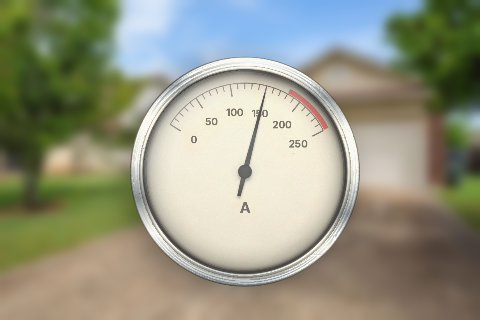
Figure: 150A
